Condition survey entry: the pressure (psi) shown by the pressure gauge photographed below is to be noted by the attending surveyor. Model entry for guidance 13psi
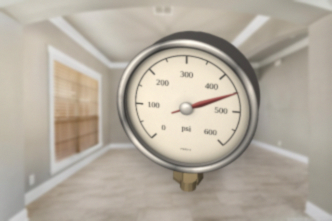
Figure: 450psi
